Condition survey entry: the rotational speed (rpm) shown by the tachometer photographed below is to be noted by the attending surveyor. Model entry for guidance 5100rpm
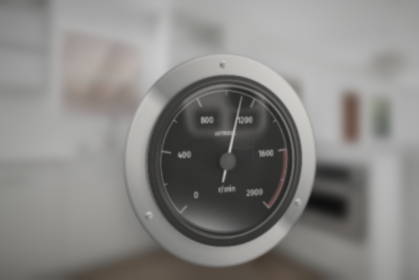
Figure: 1100rpm
